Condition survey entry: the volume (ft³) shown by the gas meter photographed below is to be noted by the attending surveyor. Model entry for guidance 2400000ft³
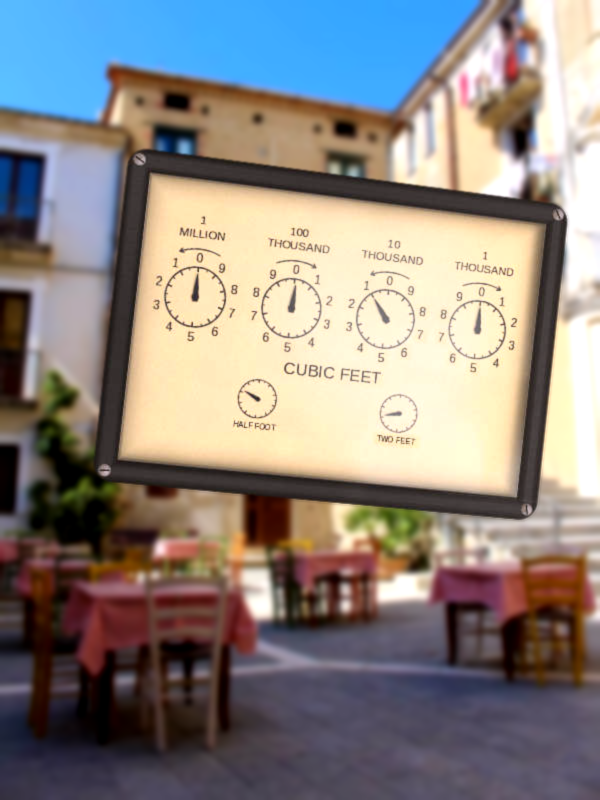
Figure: 1000ft³
